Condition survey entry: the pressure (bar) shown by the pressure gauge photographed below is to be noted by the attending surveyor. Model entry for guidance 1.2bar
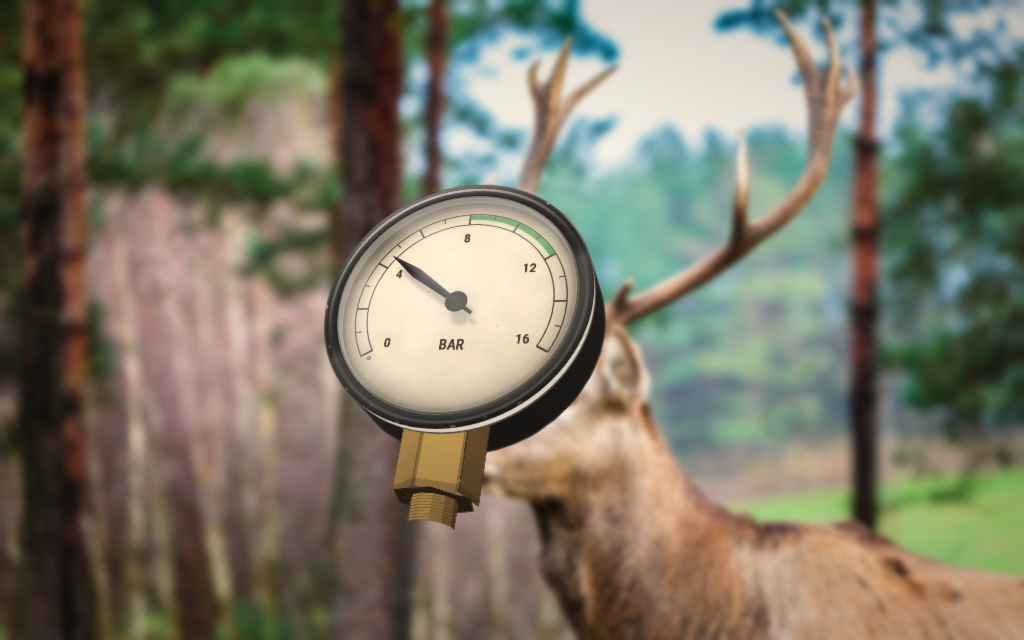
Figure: 4.5bar
